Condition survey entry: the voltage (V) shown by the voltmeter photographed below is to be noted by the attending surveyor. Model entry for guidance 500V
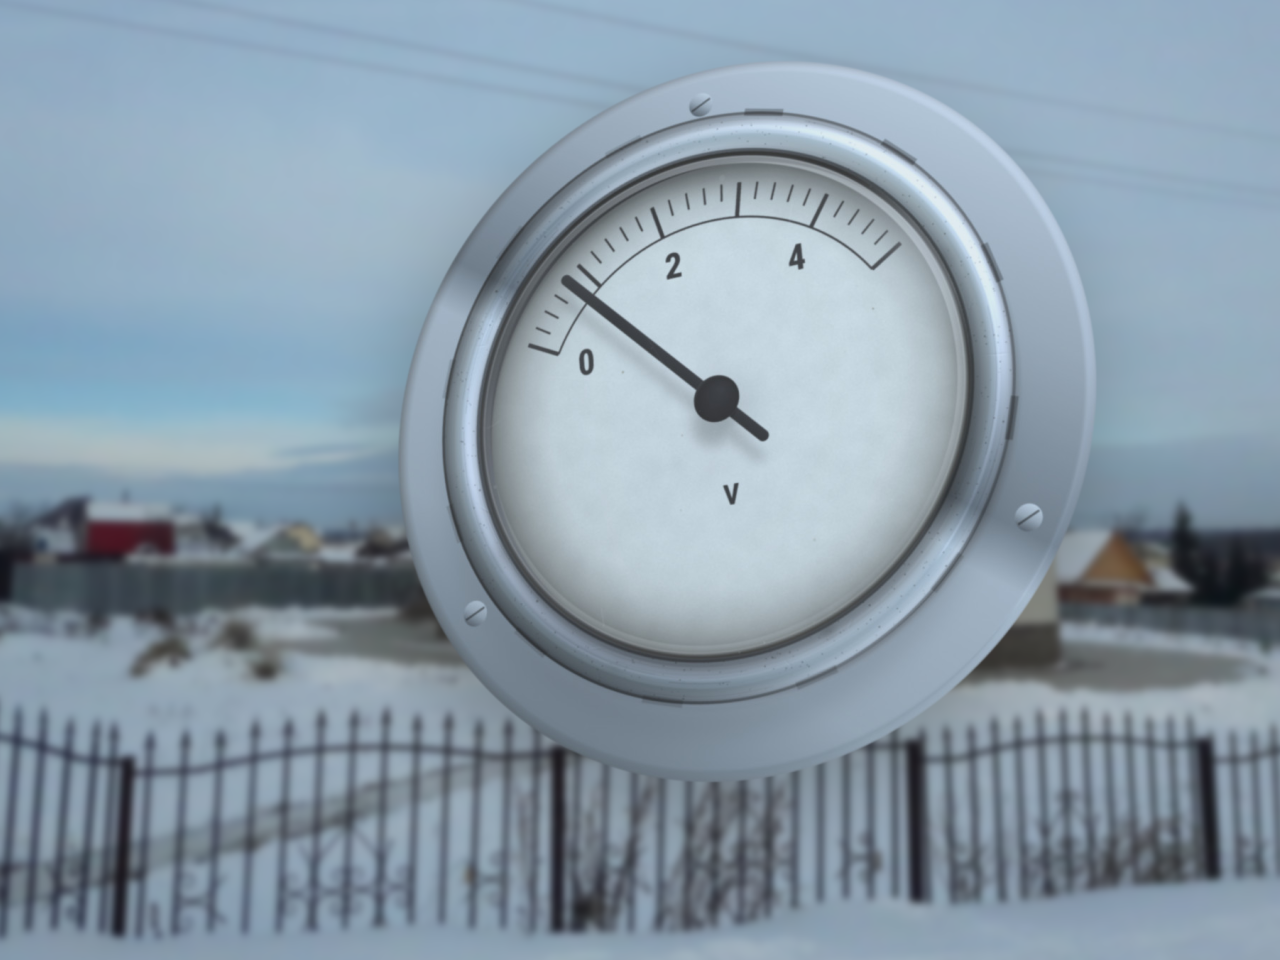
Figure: 0.8V
